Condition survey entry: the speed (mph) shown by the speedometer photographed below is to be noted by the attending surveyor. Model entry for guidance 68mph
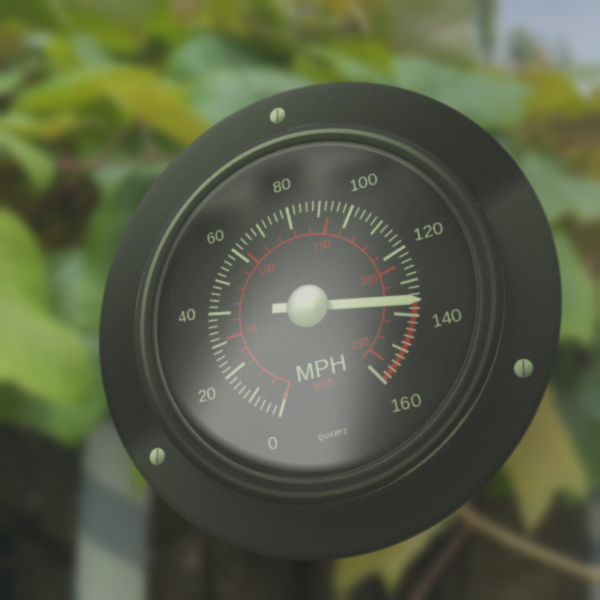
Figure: 136mph
